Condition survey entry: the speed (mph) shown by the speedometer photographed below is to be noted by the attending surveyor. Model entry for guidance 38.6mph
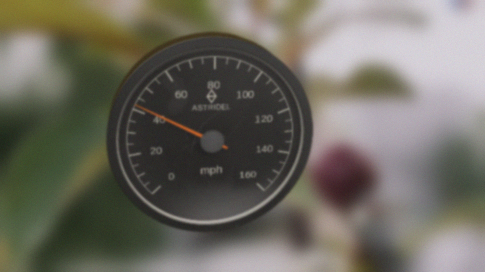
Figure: 42.5mph
